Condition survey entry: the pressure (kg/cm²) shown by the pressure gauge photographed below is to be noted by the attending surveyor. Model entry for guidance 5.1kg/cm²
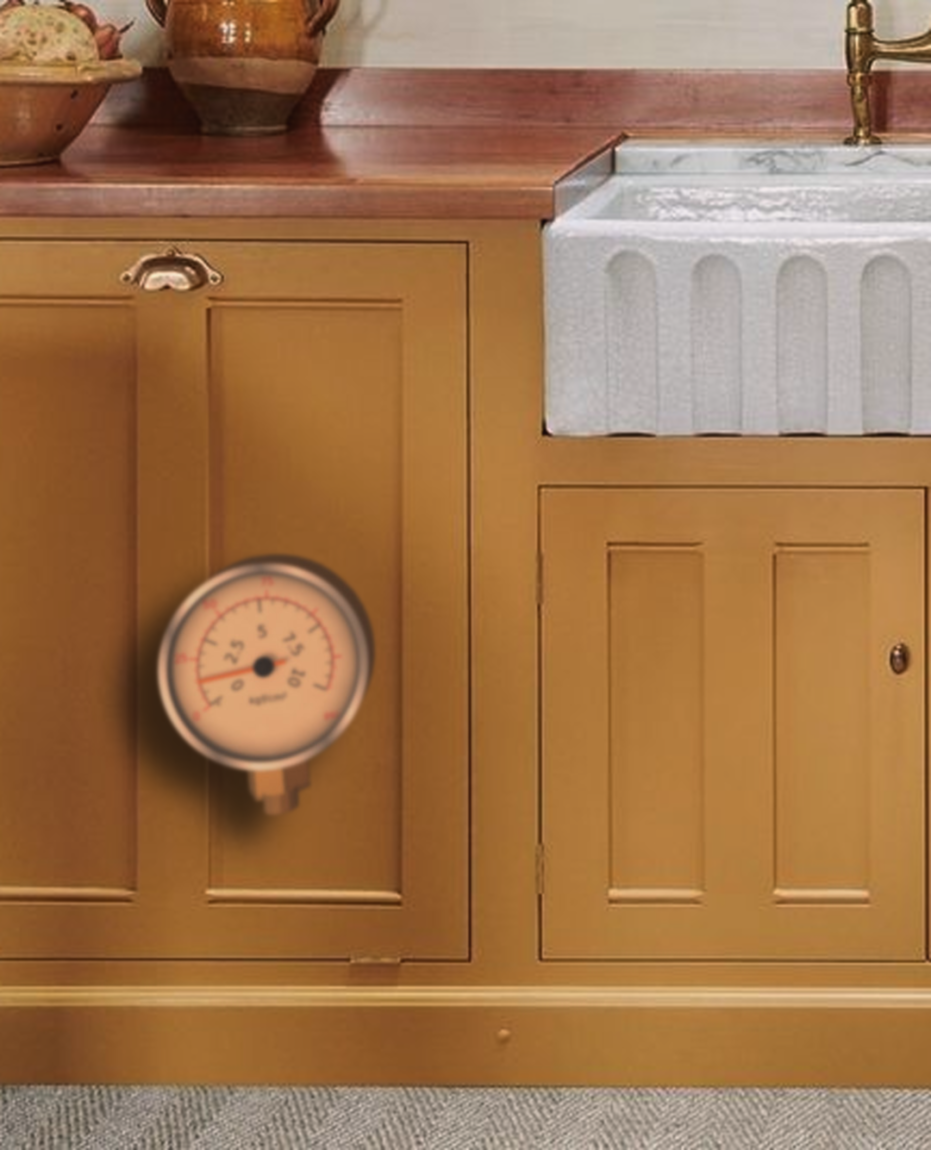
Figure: 1kg/cm²
